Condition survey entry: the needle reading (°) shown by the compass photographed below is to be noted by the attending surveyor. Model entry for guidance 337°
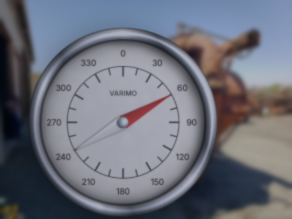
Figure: 60°
